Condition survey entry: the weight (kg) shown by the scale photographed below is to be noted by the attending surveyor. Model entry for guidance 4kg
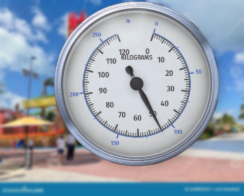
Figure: 50kg
